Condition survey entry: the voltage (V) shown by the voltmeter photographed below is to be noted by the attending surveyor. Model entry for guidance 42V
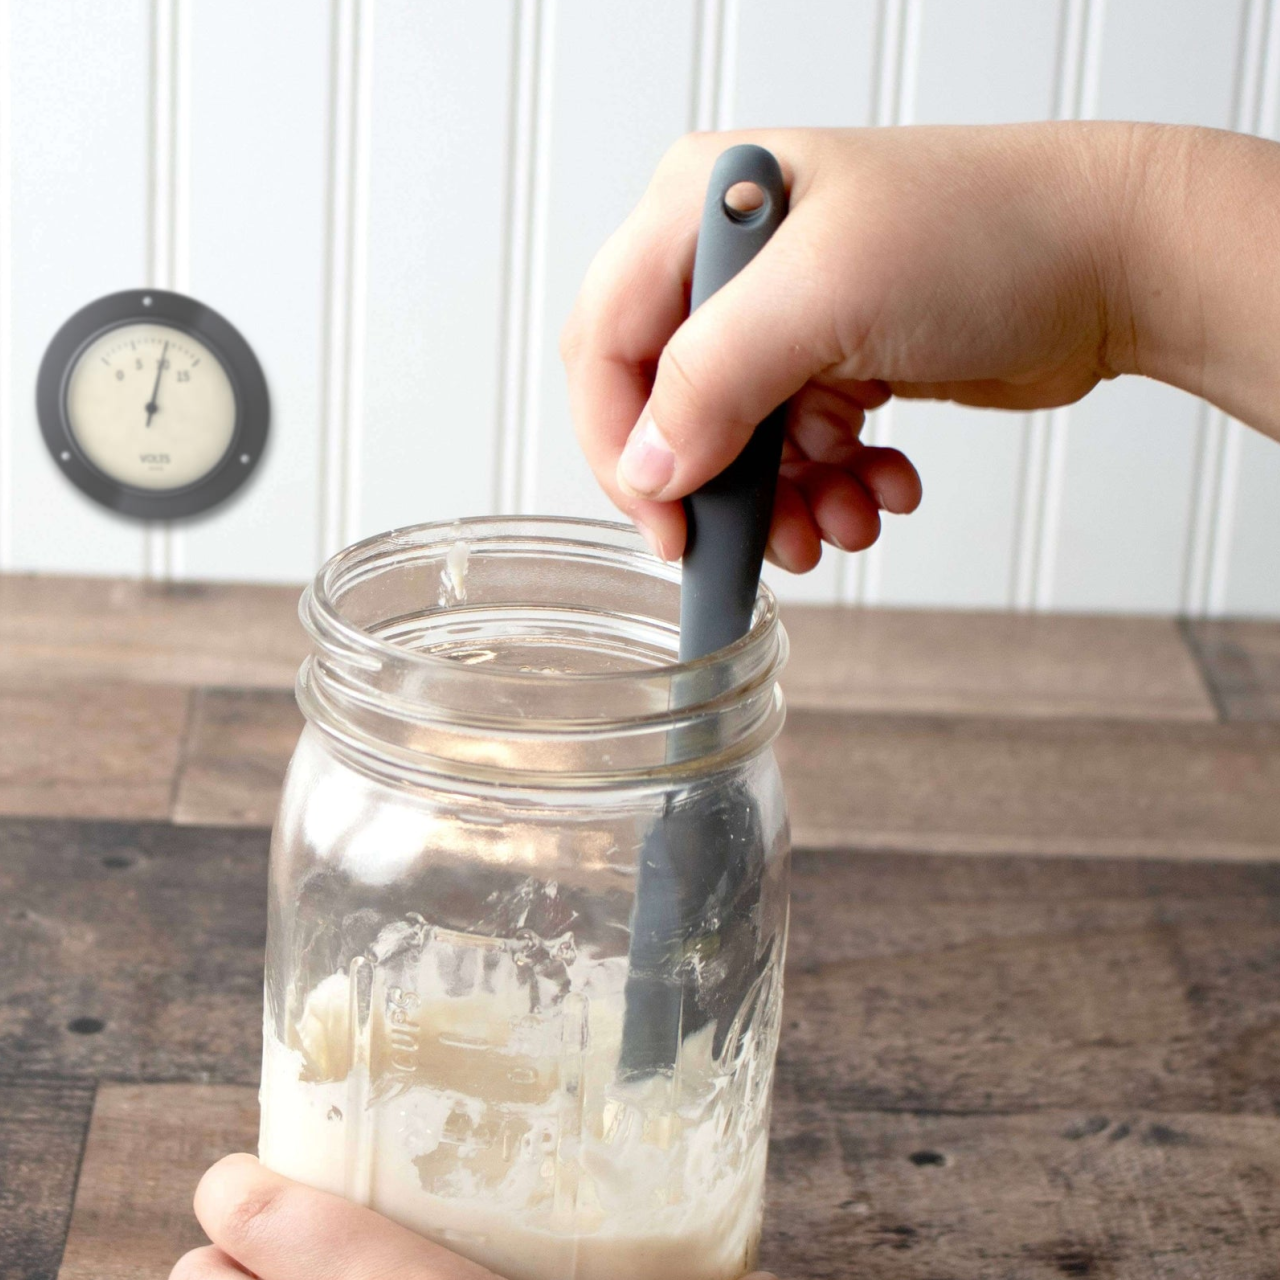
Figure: 10V
